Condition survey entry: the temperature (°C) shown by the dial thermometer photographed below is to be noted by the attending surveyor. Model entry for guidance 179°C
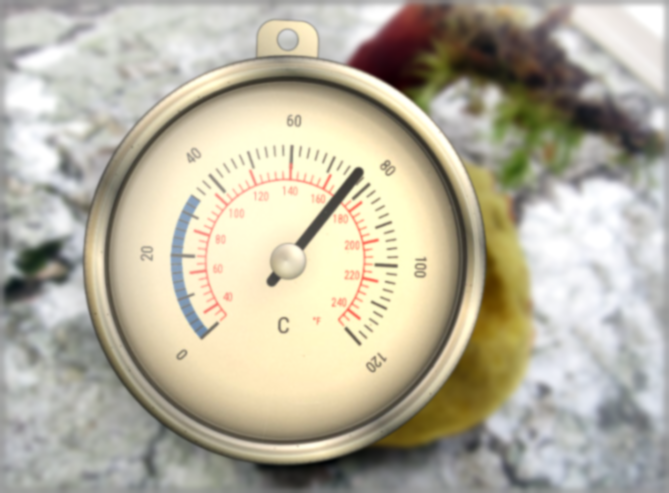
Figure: 76°C
